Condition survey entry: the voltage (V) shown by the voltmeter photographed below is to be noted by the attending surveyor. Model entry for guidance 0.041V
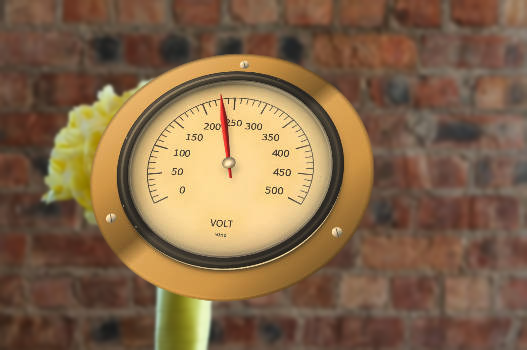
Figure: 230V
